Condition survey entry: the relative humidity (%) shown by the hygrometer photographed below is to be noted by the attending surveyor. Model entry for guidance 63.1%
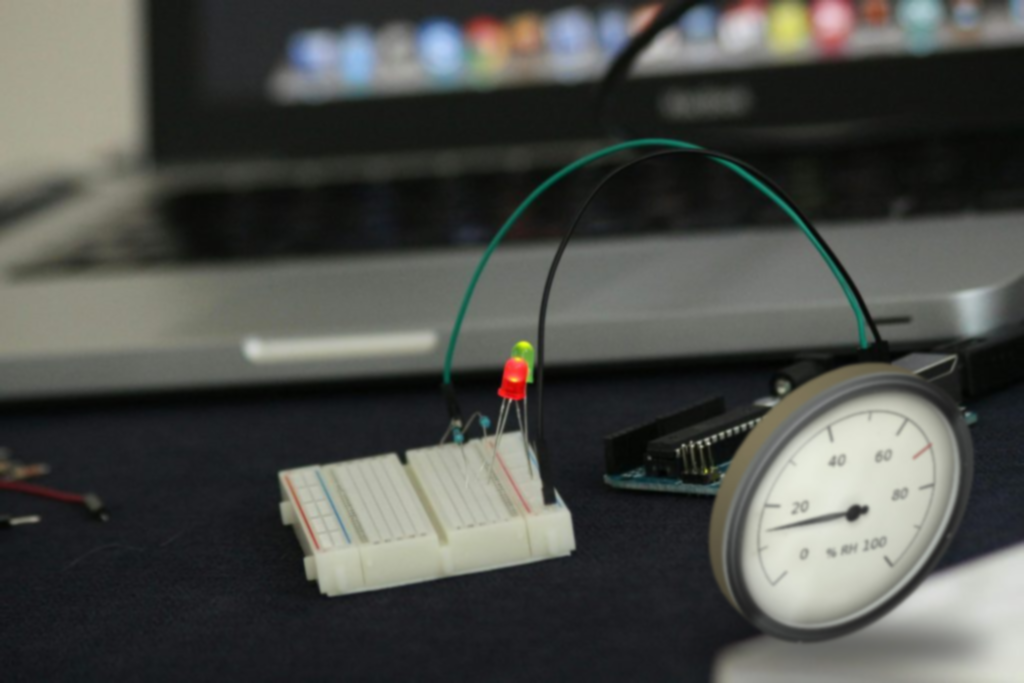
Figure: 15%
